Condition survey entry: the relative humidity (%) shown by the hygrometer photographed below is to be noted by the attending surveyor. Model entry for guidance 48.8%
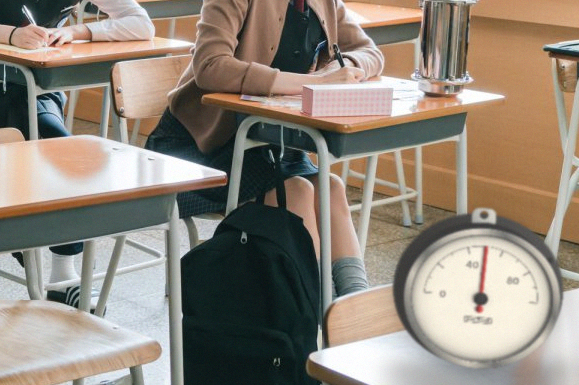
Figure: 50%
